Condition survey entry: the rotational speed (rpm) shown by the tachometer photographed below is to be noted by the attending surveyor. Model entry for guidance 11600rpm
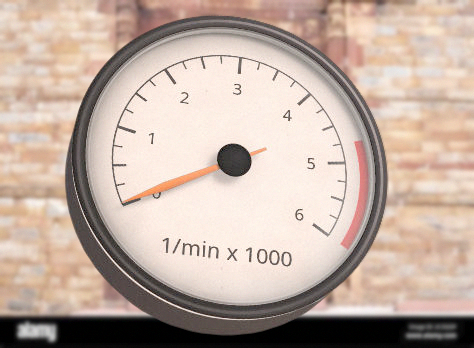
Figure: 0rpm
